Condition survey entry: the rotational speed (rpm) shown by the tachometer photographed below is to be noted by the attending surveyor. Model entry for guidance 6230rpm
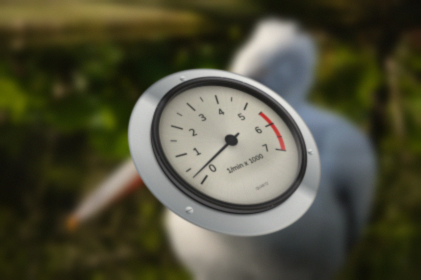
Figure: 250rpm
